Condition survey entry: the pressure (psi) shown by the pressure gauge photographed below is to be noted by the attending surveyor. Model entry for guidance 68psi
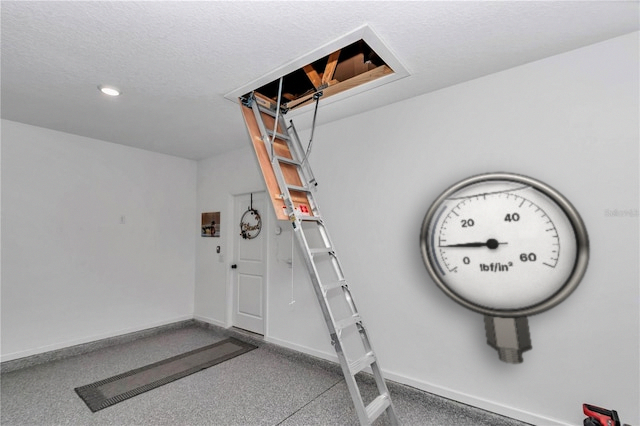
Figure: 8psi
